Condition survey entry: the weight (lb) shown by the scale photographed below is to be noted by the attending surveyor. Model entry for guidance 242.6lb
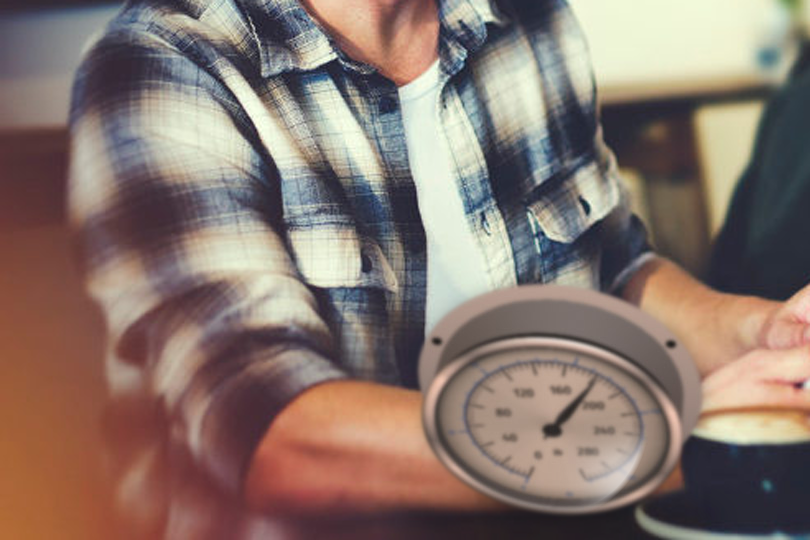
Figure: 180lb
